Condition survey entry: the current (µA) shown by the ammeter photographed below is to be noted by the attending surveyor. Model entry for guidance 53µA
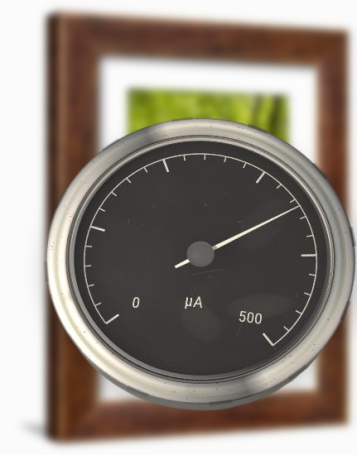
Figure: 350µA
